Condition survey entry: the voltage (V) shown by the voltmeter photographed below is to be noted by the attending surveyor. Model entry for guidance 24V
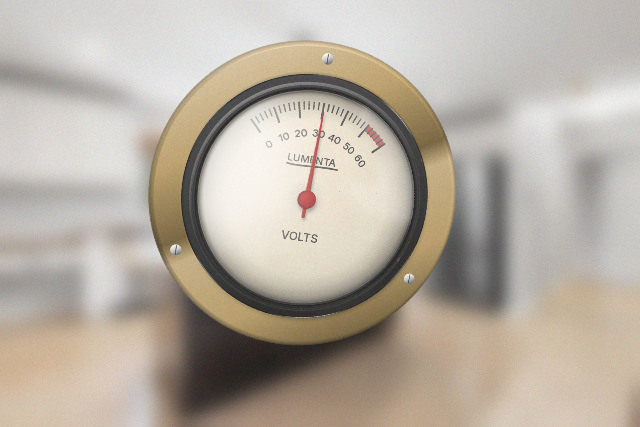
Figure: 30V
